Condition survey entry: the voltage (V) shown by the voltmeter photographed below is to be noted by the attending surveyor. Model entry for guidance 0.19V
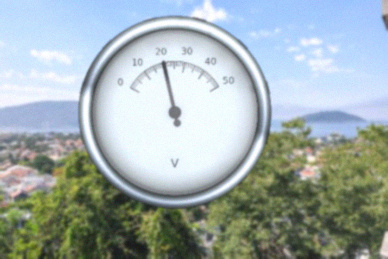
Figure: 20V
